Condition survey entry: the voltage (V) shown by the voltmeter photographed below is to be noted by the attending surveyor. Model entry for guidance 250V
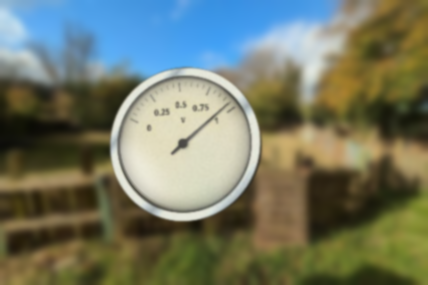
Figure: 0.95V
